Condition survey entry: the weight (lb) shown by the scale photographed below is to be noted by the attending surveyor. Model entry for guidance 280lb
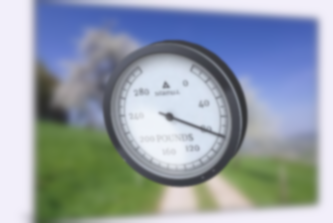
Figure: 80lb
